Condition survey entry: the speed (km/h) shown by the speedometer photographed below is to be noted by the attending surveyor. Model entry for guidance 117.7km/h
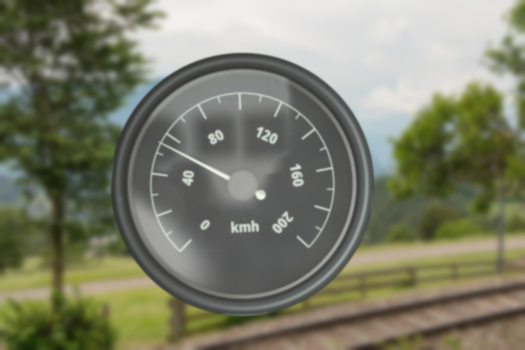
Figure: 55km/h
